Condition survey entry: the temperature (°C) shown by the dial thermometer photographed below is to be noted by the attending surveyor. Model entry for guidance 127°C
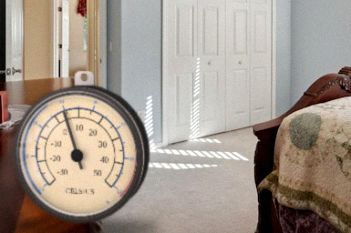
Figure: 5°C
